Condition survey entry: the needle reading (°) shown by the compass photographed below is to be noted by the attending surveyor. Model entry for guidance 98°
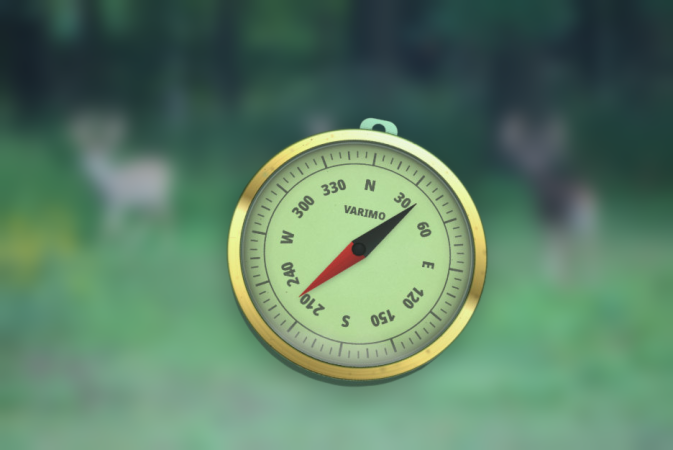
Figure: 220°
